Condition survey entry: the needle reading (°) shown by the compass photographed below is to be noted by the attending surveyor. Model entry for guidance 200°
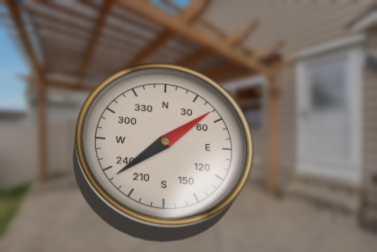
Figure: 50°
